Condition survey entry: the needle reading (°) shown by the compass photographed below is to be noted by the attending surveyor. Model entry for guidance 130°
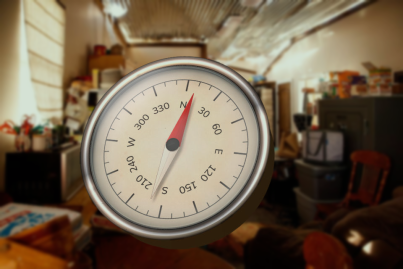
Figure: 10°
